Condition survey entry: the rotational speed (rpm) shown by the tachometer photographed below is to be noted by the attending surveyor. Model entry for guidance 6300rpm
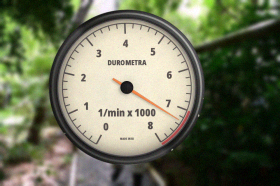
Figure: 7300rpm
